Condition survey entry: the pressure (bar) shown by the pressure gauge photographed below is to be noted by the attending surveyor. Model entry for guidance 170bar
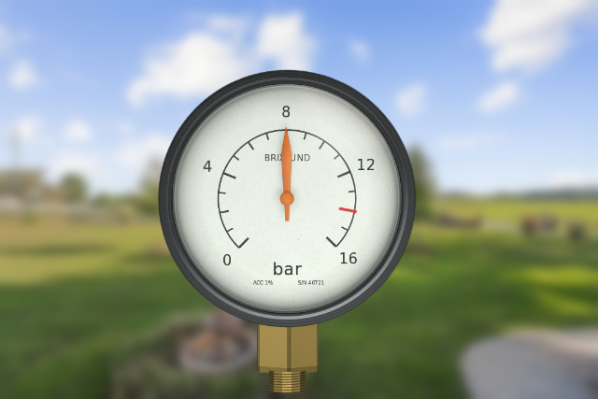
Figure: 8bar
